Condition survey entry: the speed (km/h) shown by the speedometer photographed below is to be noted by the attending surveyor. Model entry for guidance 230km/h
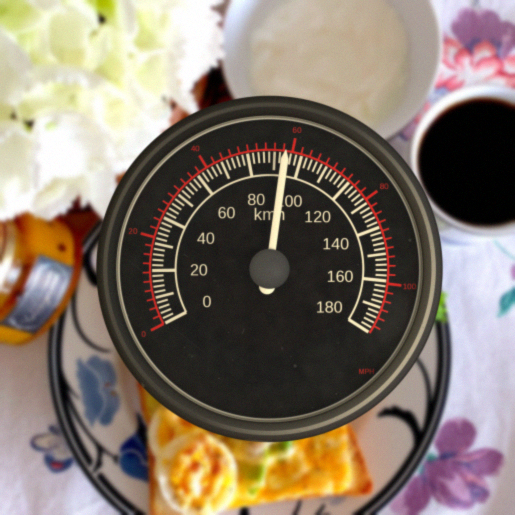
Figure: 94km/h
